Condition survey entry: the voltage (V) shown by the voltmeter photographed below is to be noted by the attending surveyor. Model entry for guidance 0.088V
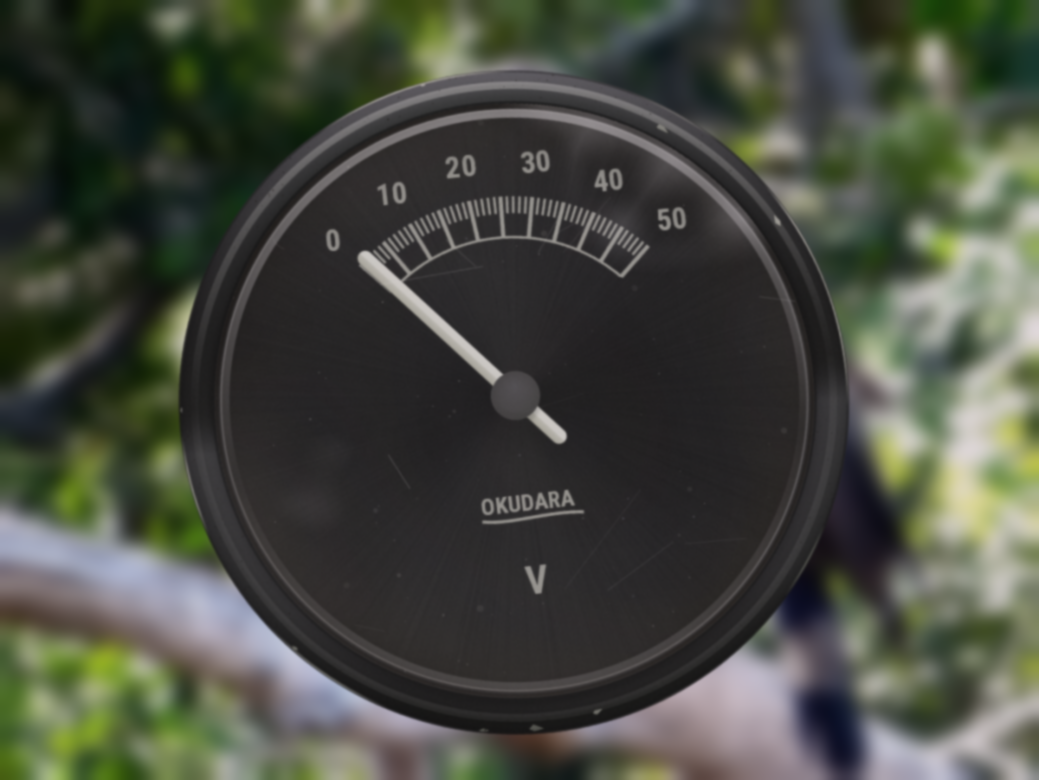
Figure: 1V
